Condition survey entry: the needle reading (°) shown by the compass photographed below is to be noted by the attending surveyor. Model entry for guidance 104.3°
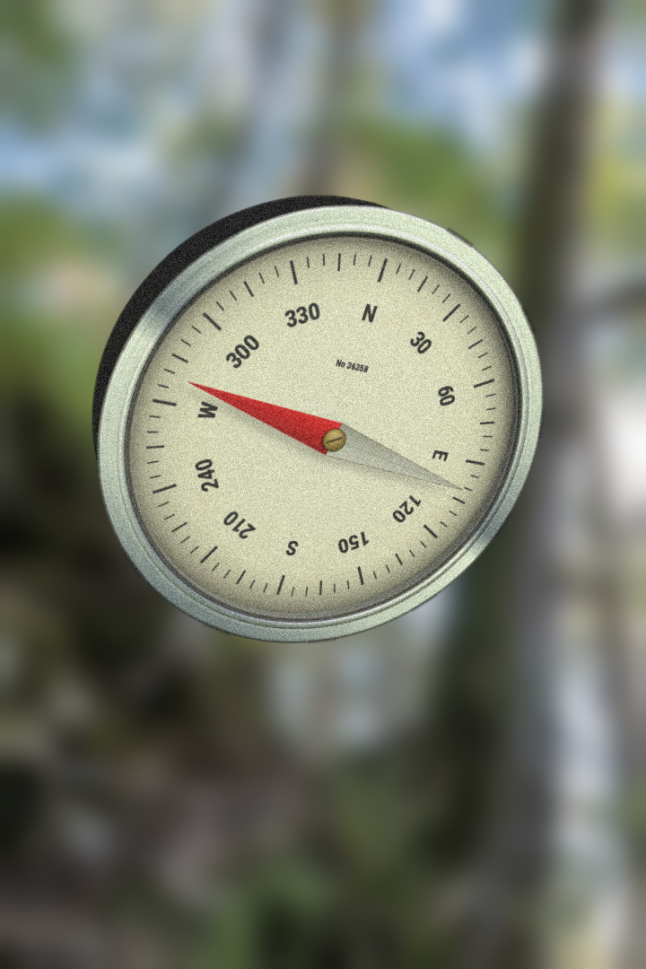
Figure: 280°
